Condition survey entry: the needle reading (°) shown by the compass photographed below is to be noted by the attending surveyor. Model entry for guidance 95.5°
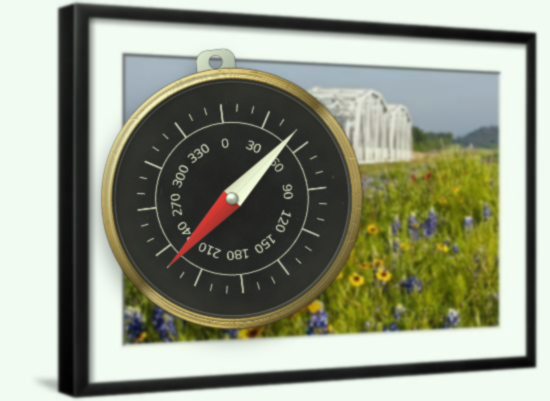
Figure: 230°
